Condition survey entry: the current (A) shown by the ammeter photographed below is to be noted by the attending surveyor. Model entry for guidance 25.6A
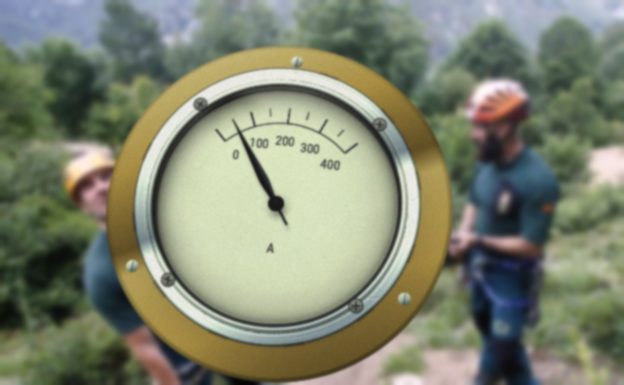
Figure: 50A
